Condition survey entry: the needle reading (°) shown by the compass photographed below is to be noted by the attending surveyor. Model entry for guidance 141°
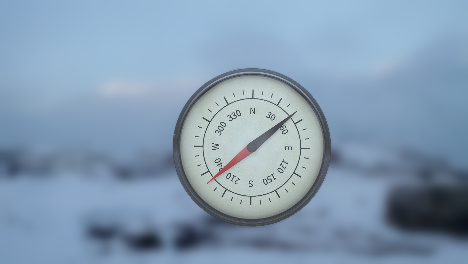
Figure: 230°
